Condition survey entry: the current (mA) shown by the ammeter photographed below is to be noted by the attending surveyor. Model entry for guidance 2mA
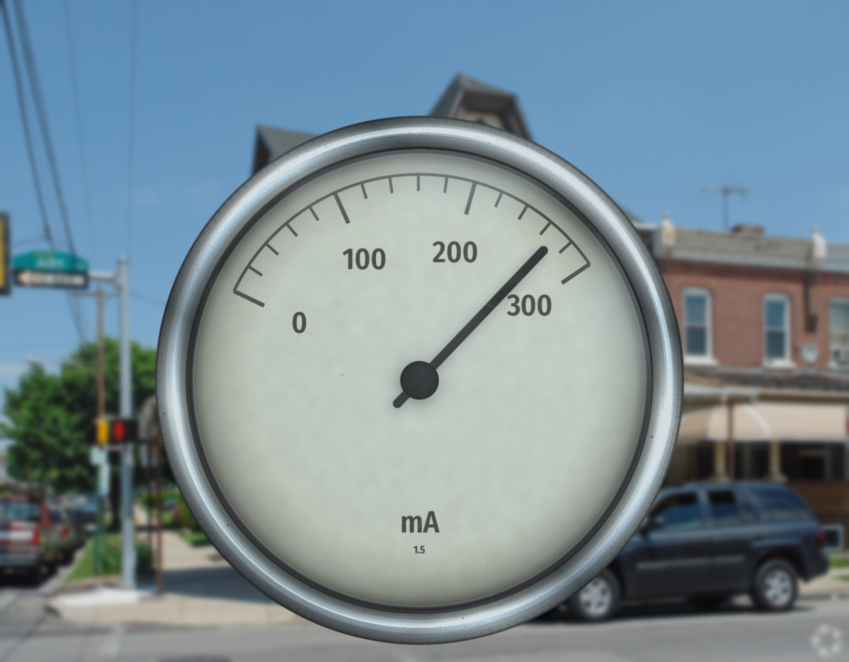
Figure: 270mA
